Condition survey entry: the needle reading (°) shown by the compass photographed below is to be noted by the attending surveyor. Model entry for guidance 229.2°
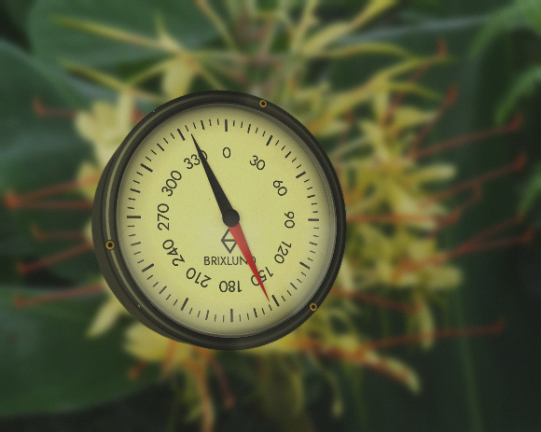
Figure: 155°
